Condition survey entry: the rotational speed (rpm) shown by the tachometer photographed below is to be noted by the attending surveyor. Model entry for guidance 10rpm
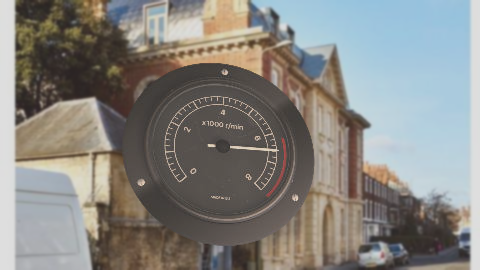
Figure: 6600rpm
